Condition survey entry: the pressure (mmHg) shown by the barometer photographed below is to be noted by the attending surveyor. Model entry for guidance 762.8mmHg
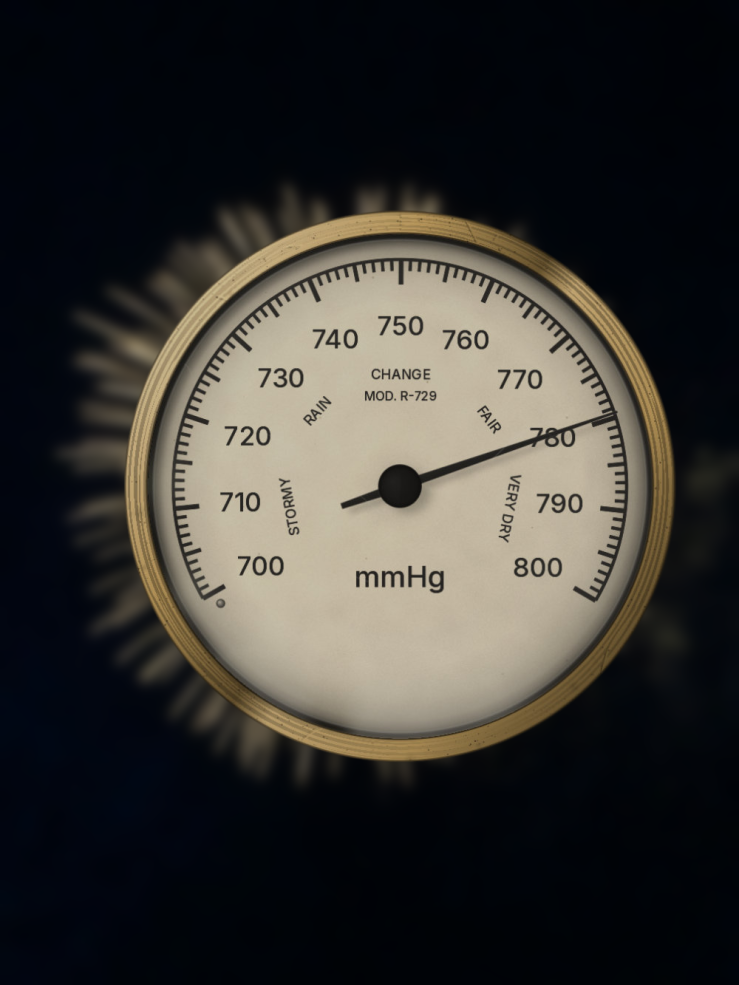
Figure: 779.5mmHg
